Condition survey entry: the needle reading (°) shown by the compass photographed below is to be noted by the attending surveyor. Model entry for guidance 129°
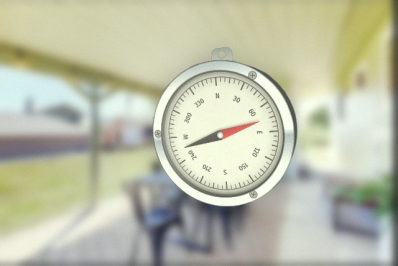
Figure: 75°
